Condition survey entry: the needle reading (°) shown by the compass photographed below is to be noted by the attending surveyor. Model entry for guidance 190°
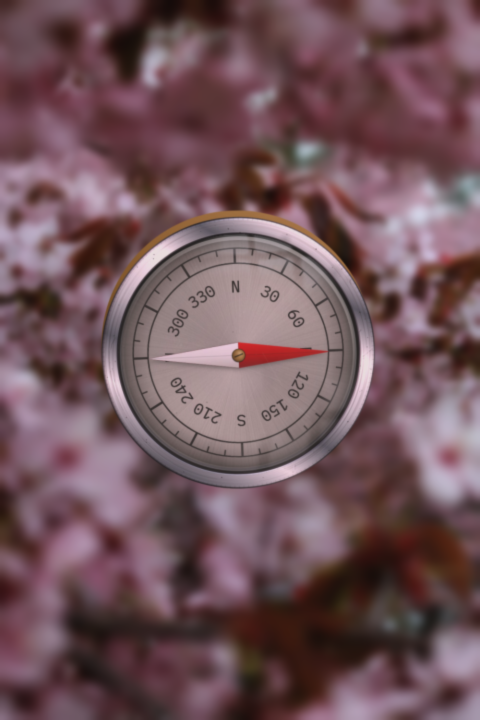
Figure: 90°
